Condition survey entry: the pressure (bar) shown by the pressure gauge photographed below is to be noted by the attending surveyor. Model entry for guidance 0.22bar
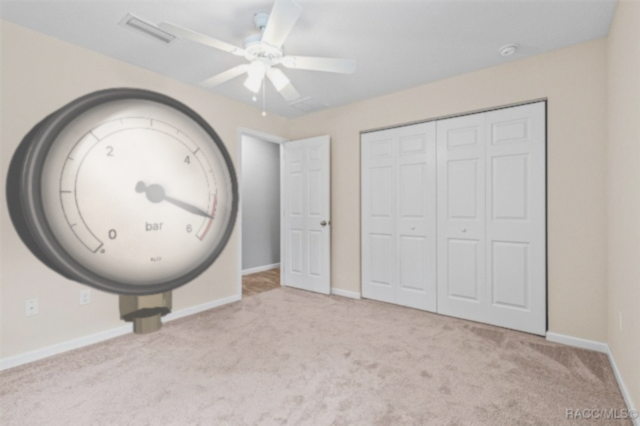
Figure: 5.5bar
